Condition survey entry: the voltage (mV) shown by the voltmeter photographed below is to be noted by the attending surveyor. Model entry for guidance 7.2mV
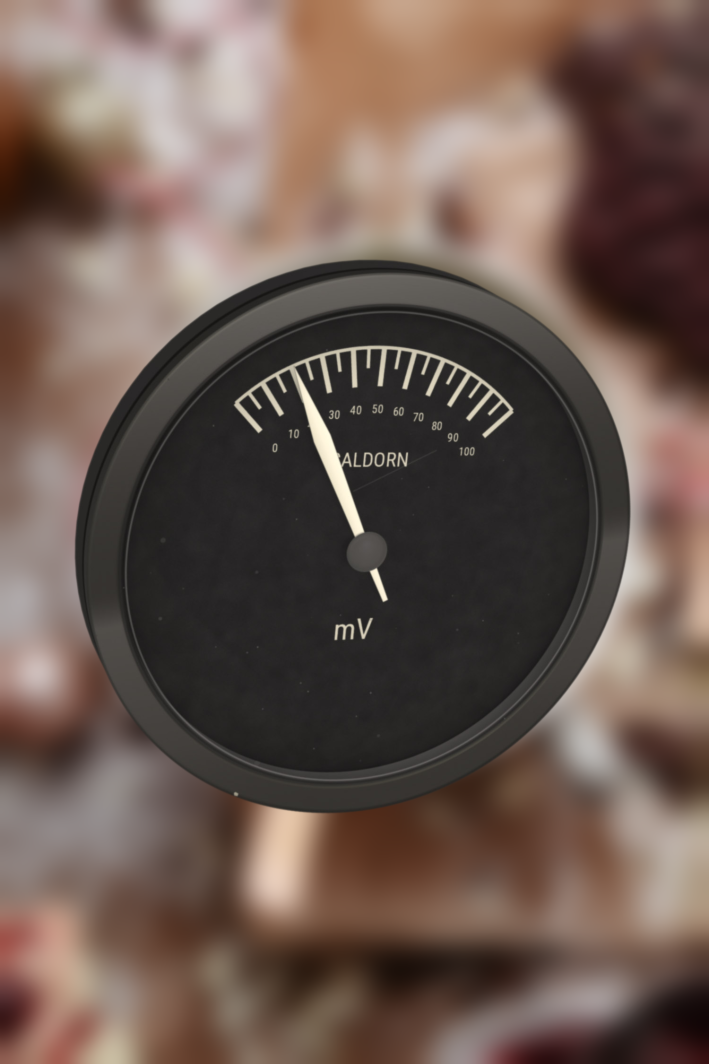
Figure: 20mV
